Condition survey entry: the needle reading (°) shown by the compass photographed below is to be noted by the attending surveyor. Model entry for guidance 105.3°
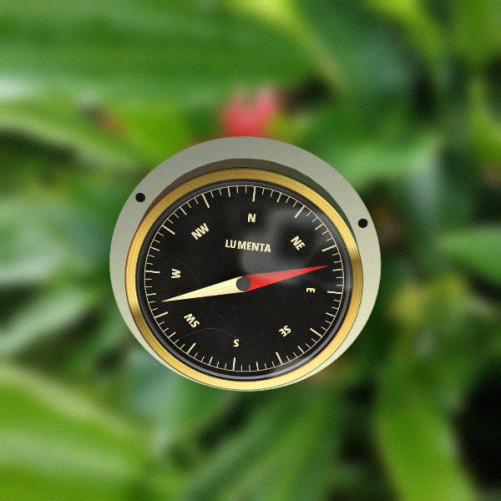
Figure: 70°
